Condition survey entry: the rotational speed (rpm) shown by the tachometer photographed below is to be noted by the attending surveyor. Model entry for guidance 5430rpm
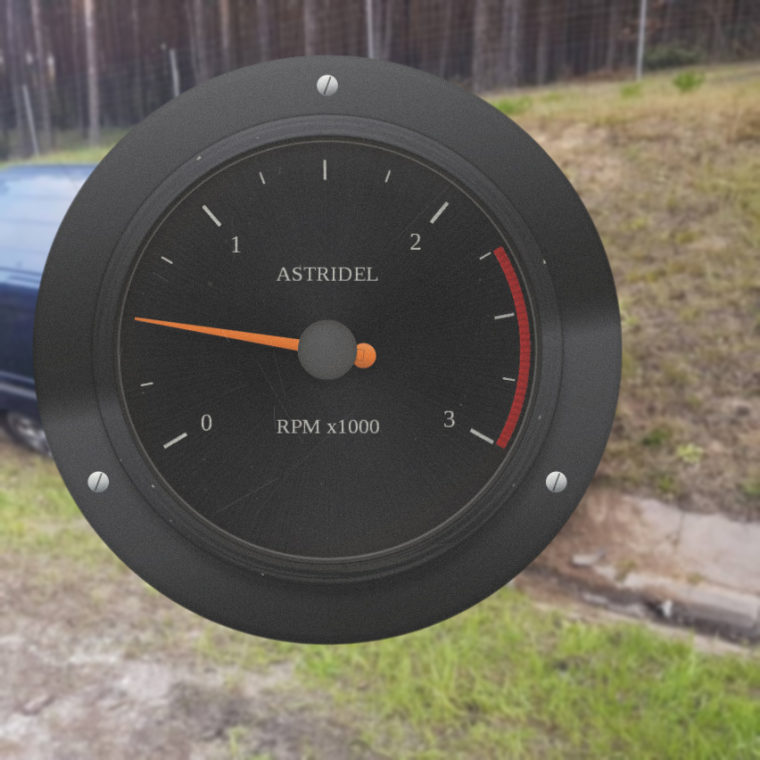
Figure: 500rpm
